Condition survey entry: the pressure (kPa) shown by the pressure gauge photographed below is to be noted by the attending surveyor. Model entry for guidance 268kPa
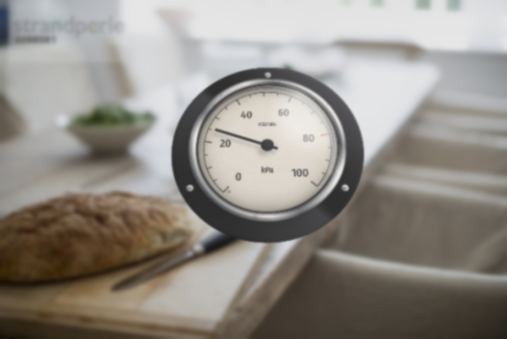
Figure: 25kPa
